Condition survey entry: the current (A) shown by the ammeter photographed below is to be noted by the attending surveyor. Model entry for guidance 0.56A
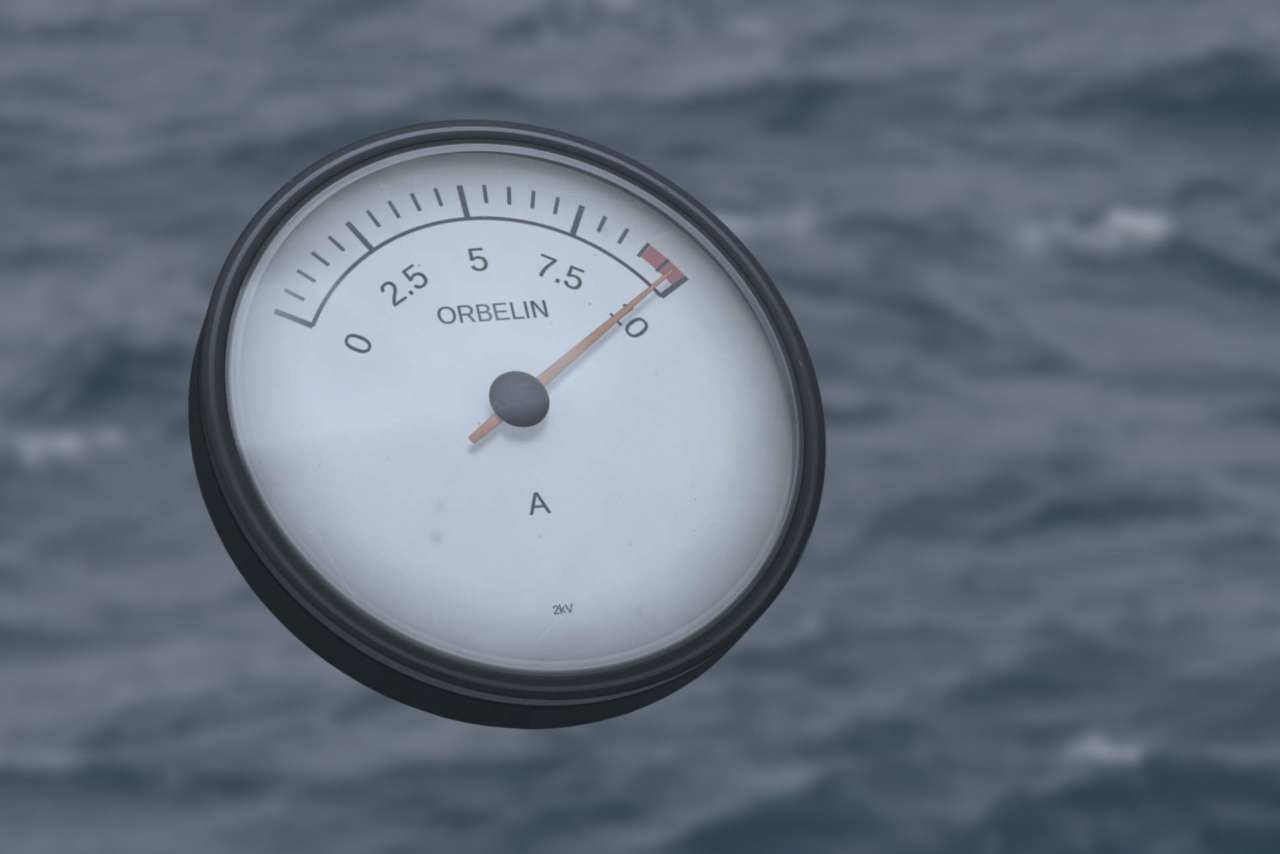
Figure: 9.75A
